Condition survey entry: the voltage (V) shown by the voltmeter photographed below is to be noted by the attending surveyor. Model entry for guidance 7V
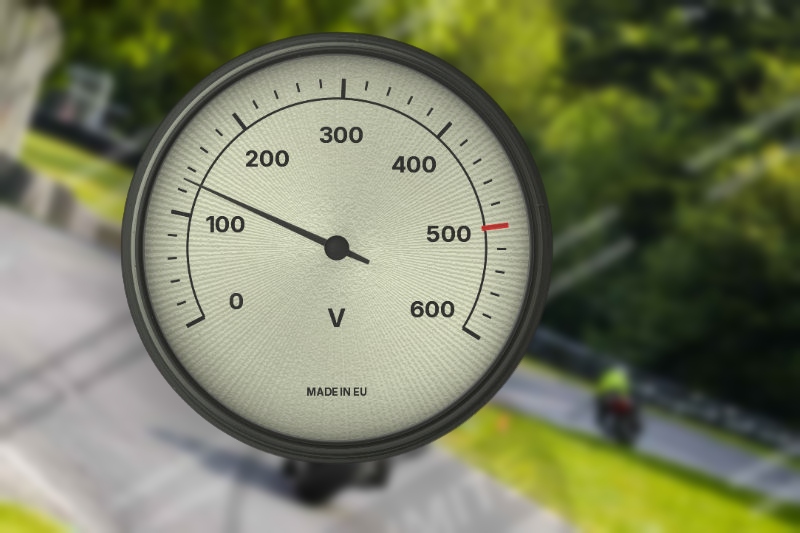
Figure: 130V
